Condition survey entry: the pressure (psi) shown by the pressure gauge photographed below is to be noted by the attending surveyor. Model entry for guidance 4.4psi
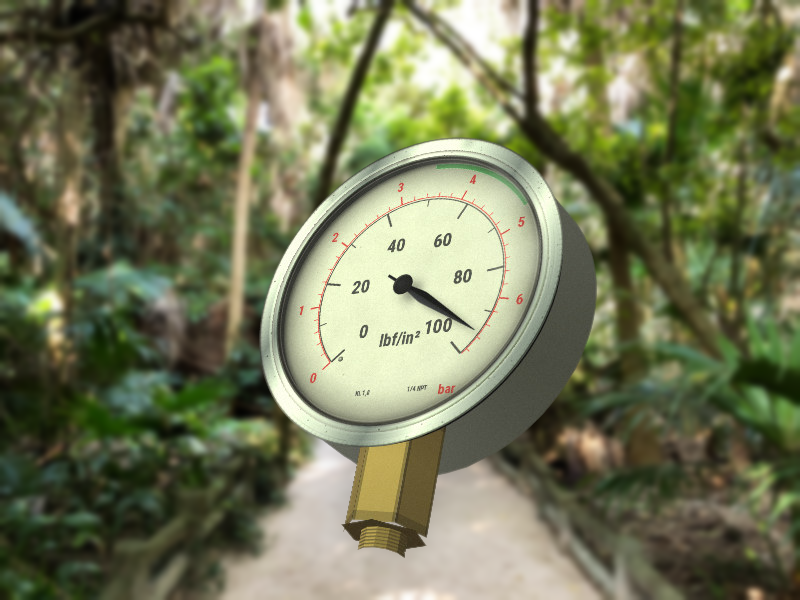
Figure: 95psi
